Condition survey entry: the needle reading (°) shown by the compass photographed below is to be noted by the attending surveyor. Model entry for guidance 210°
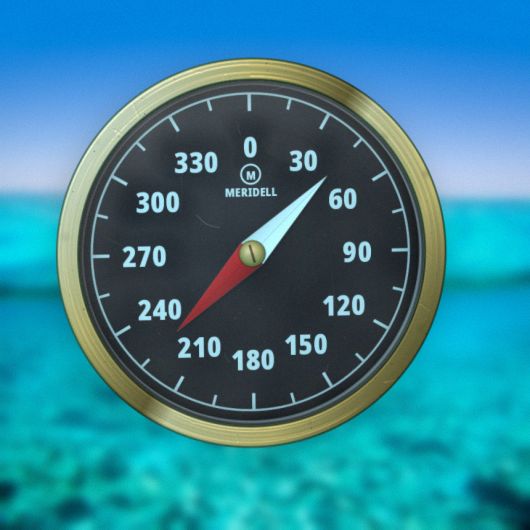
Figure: 225°
